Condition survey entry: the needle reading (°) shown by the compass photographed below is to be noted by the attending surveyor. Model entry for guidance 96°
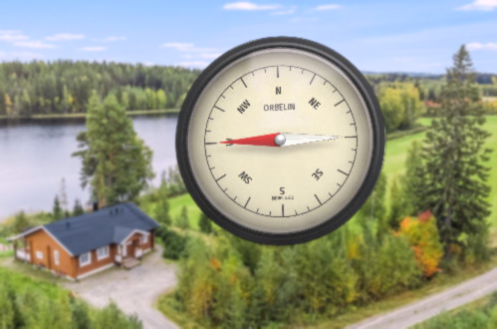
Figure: 270°
